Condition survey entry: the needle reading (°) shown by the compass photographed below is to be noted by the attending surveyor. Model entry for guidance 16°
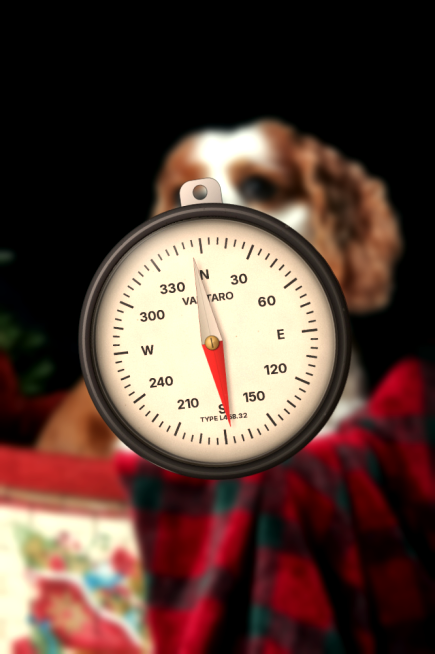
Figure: 175°
